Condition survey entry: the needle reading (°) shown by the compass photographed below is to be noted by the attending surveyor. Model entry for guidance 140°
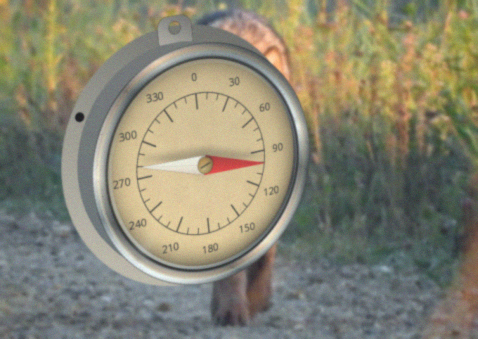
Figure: 100°
